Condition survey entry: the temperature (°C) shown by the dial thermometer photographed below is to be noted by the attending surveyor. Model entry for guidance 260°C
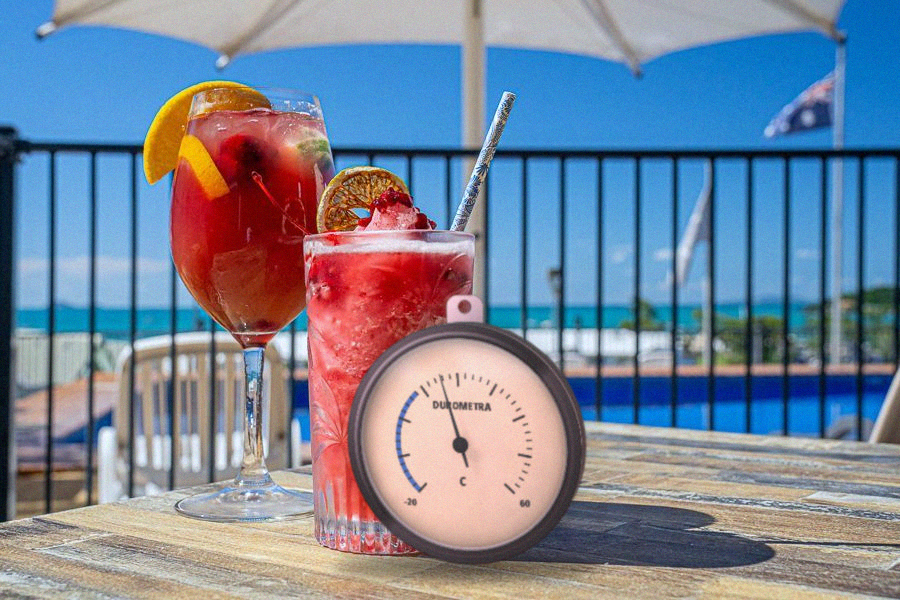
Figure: 16°C
